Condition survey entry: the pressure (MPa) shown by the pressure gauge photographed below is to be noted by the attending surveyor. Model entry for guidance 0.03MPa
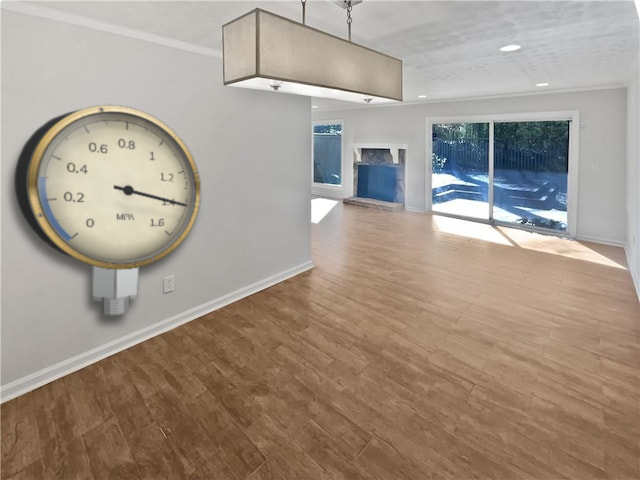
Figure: 1.4MPa
